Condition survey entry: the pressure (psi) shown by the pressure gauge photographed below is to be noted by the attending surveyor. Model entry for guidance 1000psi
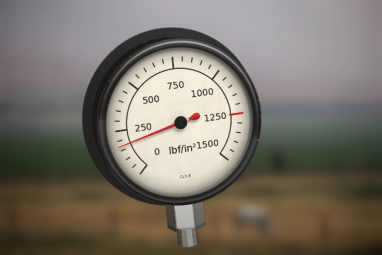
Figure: 175psi
